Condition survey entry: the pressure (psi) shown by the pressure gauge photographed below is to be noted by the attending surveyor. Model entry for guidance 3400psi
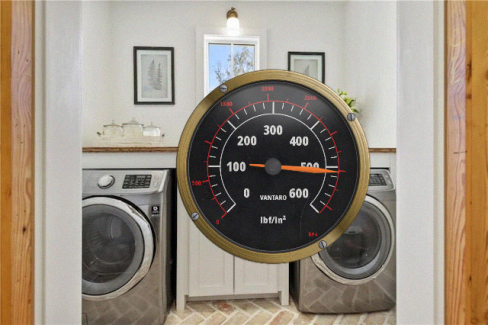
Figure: 510psi
